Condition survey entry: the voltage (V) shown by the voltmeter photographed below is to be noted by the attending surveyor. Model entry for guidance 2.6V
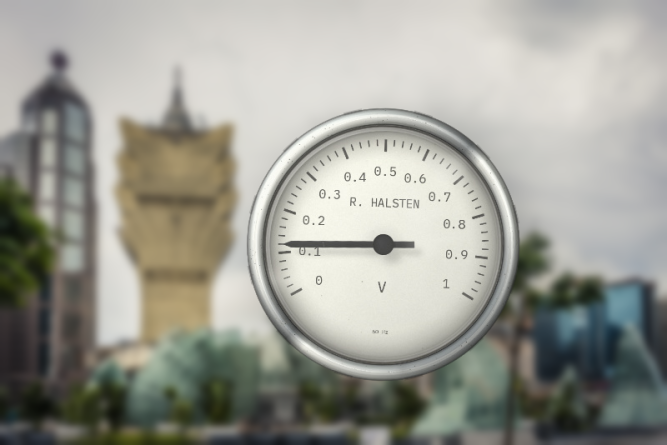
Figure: 0.12V
